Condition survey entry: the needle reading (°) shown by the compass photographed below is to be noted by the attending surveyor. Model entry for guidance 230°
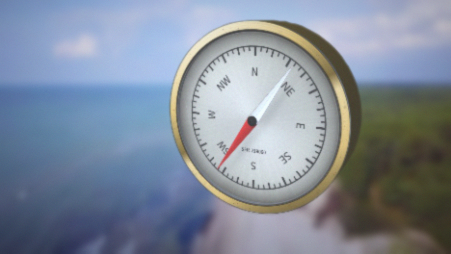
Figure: 215°
